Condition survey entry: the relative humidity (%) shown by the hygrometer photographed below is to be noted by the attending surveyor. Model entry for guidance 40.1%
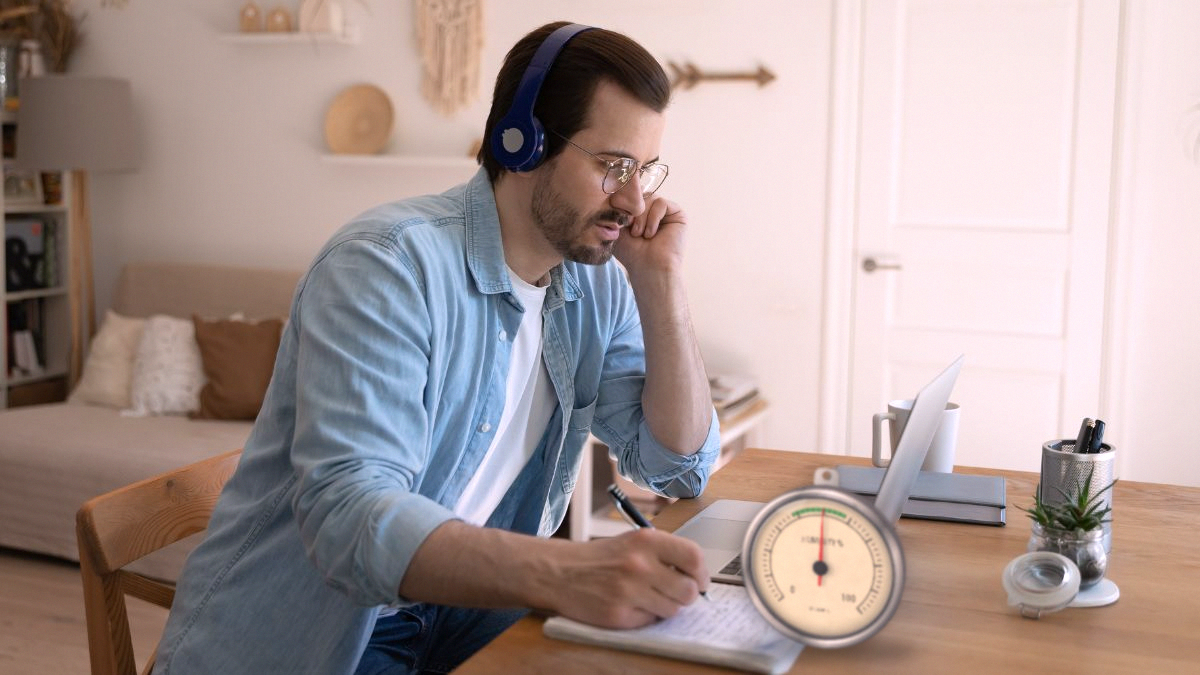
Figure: 50%
